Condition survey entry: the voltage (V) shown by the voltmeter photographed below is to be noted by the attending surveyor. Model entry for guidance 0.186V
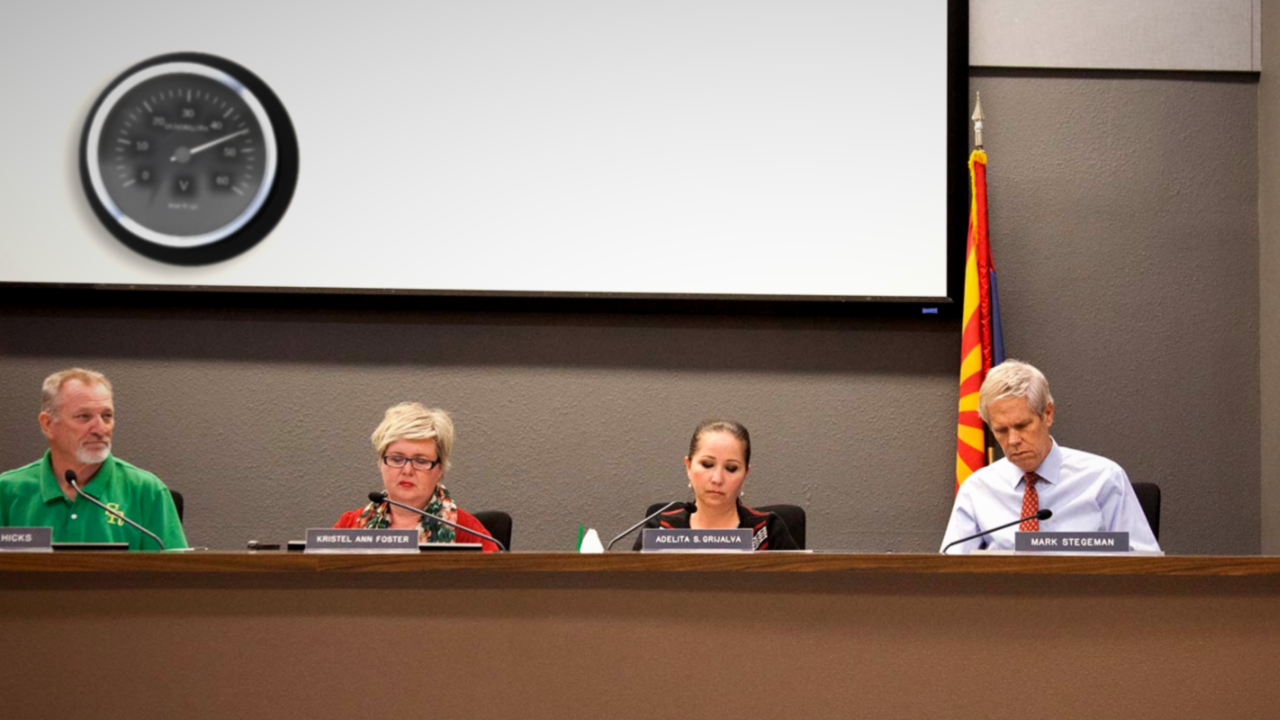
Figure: 46V
